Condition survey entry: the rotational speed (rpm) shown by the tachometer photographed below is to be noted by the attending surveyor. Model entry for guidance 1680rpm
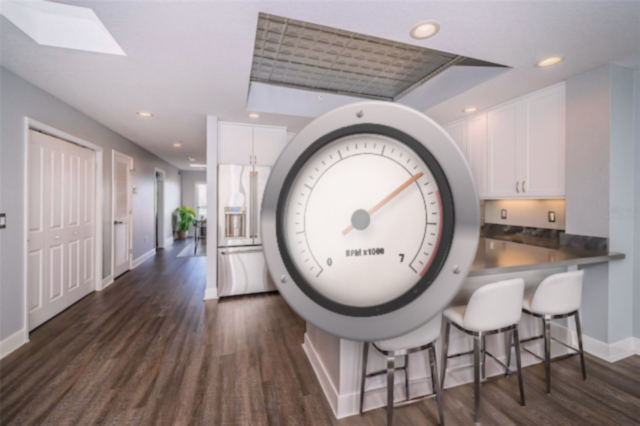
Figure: 5000rpm
